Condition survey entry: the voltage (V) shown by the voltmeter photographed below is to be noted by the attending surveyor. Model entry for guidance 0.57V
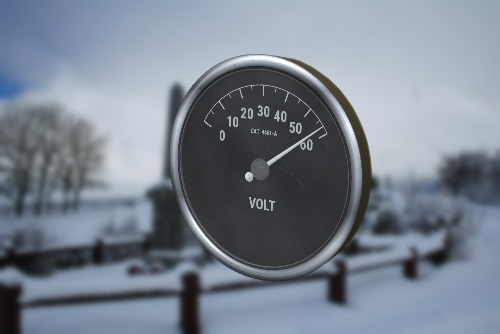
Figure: 57.5V
